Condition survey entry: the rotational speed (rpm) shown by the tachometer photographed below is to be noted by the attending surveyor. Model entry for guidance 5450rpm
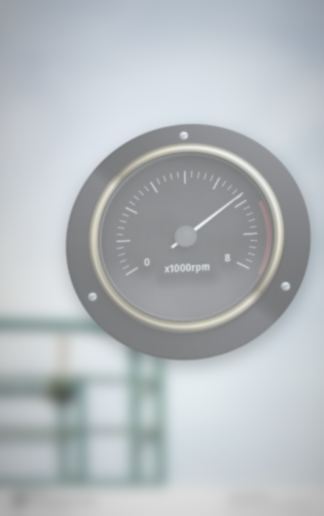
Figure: 5800rpm
